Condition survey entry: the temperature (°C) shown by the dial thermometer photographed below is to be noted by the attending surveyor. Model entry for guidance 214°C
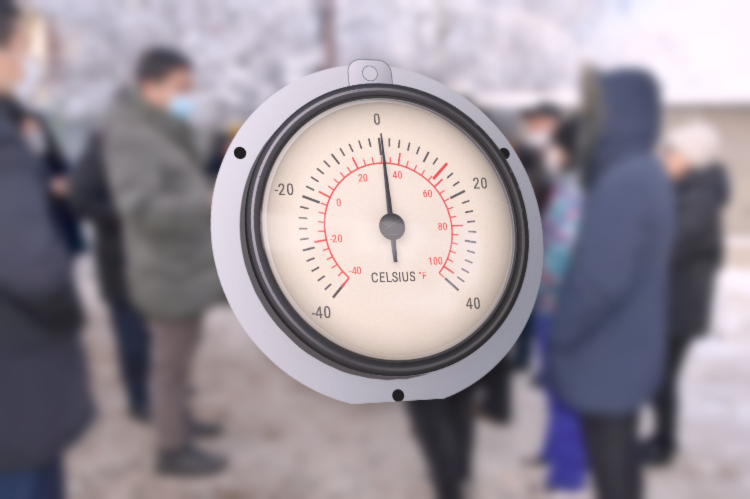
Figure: 0°C
